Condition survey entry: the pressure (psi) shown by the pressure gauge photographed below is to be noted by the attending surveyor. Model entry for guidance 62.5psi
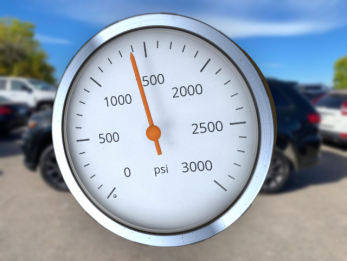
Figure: 1400psi
